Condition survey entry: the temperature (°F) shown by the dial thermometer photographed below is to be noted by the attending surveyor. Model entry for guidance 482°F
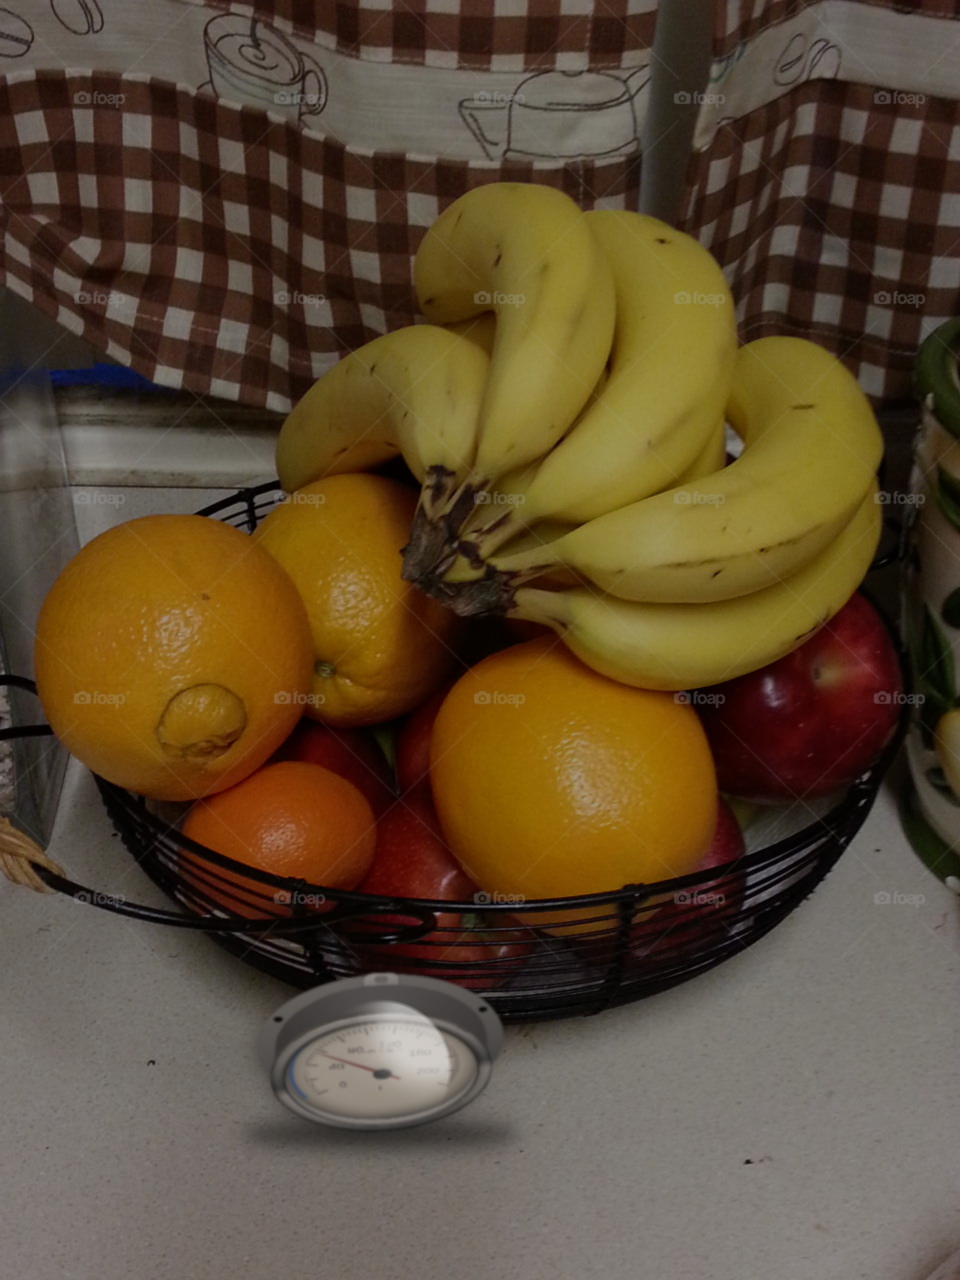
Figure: 60°F
